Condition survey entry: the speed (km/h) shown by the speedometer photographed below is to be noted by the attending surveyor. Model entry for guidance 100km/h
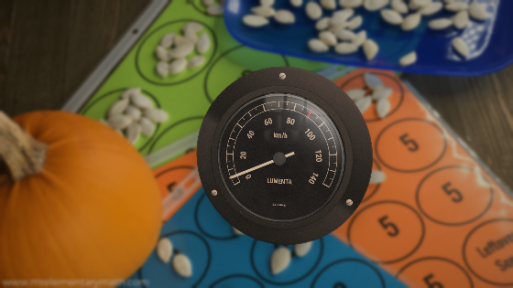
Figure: 5km/h
